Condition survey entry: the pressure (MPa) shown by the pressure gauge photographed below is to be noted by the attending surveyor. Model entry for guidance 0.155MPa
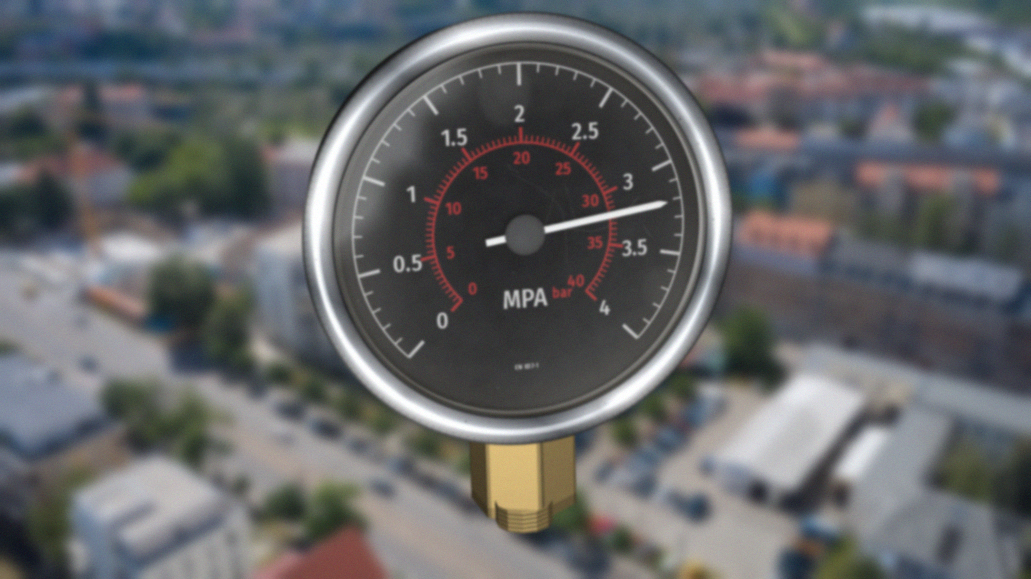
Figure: 3.2MPa
